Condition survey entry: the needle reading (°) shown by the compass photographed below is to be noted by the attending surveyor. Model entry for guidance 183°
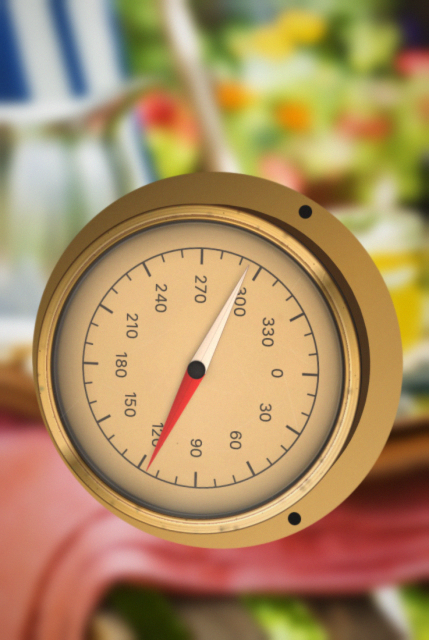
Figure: 115°
